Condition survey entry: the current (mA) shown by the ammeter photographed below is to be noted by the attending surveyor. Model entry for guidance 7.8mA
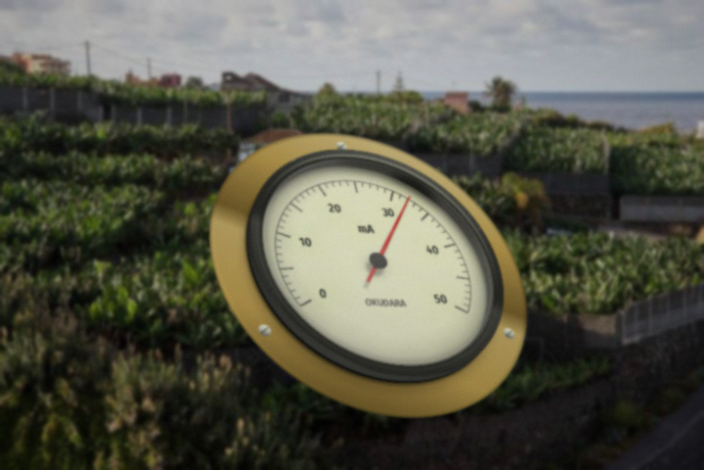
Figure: 32mA
